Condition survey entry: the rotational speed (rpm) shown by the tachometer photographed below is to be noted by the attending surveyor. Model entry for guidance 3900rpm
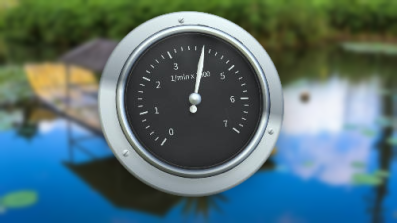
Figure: 4000rpm
